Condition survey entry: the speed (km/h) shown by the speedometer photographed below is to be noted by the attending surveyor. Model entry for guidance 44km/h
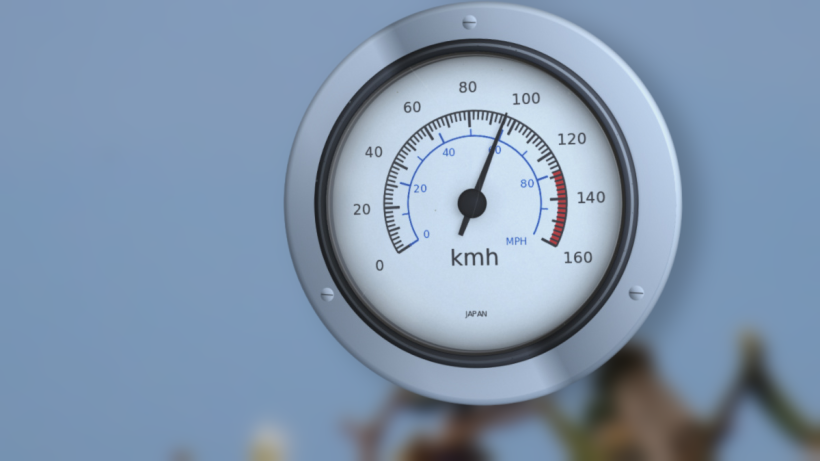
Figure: 96km/h
